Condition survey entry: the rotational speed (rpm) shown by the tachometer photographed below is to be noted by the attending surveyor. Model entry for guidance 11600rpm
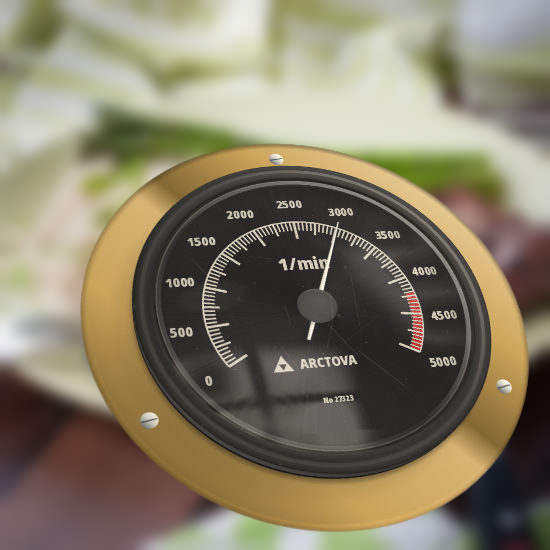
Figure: 3000rpm
